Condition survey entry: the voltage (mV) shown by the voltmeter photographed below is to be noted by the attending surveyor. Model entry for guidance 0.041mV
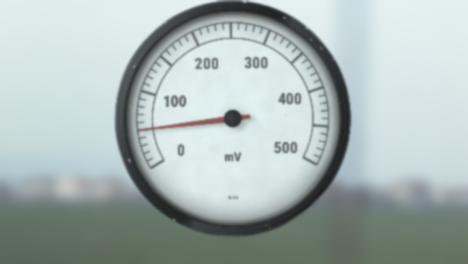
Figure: 50mV
